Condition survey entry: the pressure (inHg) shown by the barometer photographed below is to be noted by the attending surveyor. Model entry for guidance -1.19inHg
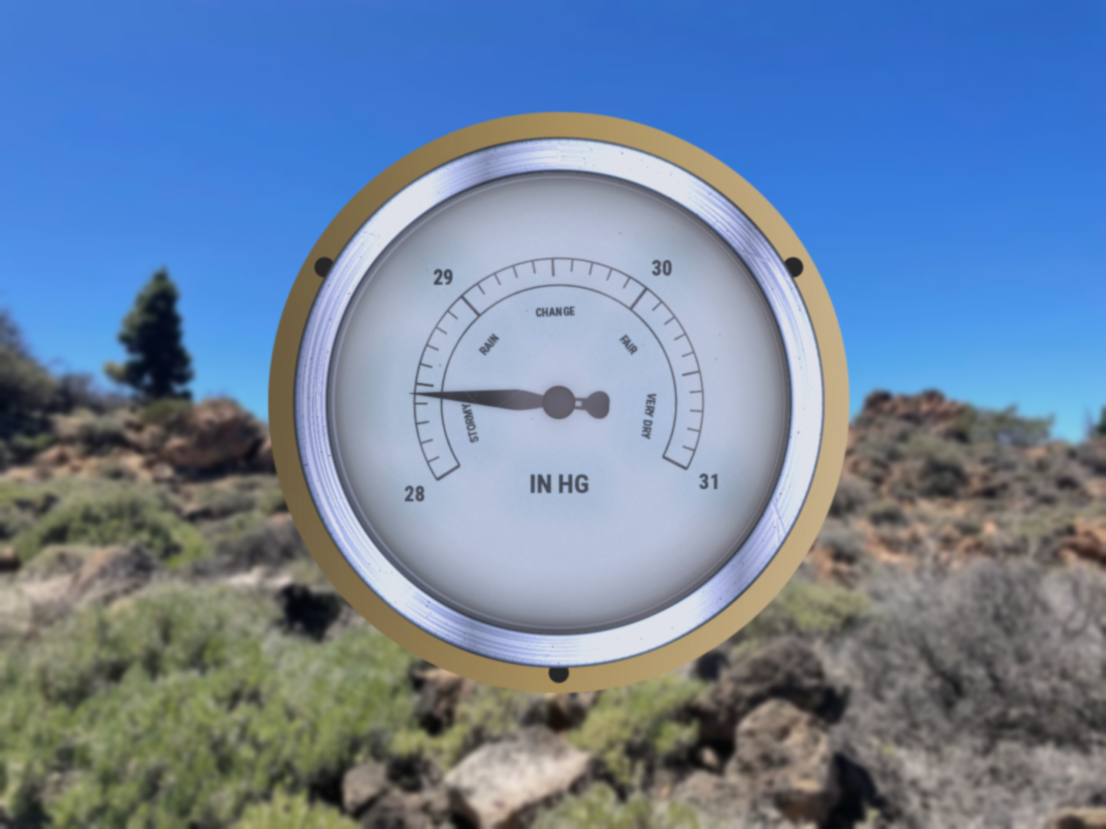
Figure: 28.45inHg
